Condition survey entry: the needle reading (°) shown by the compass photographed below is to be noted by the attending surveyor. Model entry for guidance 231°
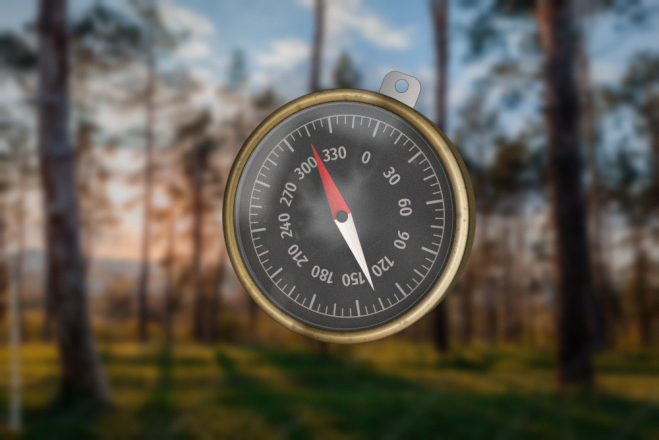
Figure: 315°
